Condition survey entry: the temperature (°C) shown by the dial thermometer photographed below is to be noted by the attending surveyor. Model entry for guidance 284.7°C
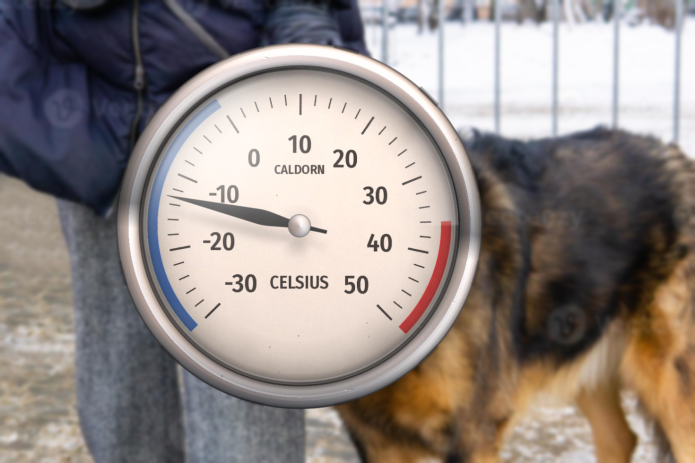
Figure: -13°C
